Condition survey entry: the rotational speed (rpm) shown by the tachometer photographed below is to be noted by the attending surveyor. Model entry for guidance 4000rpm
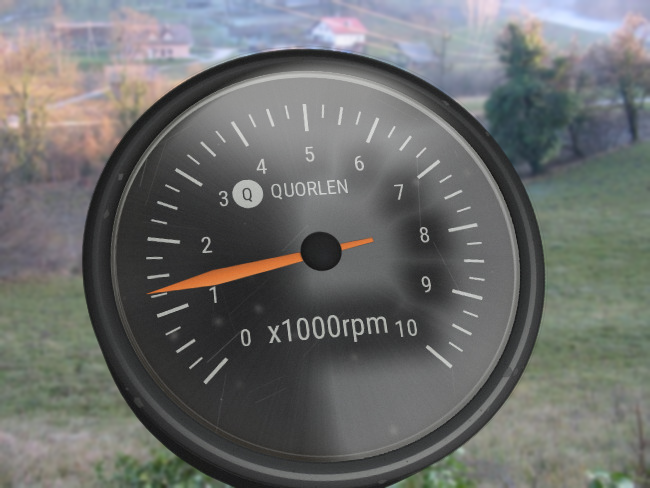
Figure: 1250rpm
